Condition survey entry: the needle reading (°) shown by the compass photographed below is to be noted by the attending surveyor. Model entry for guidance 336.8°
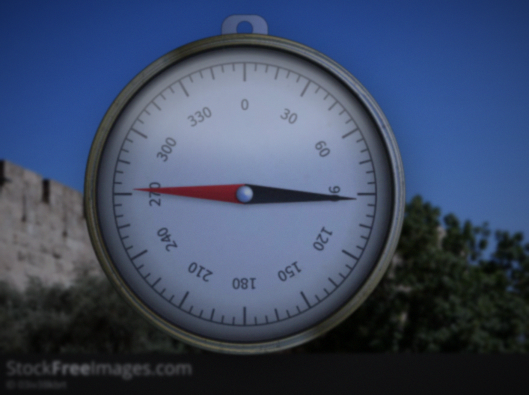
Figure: 272.5°
